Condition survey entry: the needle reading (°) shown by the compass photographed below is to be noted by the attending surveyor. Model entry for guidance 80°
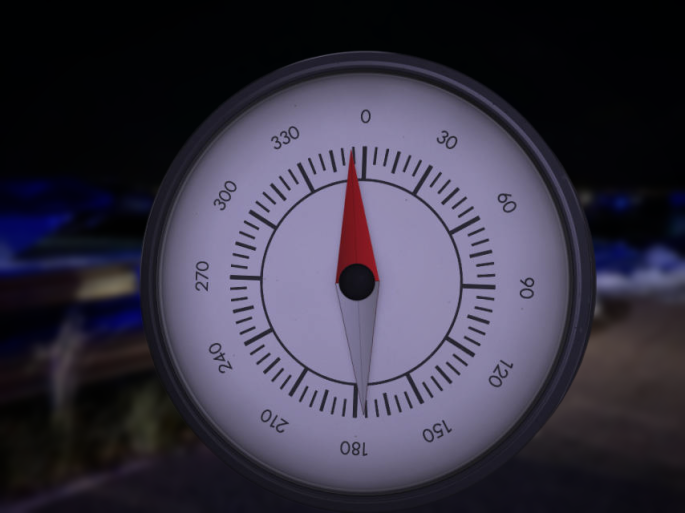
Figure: 355°
